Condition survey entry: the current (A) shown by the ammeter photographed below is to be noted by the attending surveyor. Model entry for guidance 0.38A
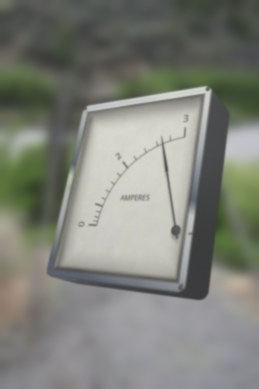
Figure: 2.7A
